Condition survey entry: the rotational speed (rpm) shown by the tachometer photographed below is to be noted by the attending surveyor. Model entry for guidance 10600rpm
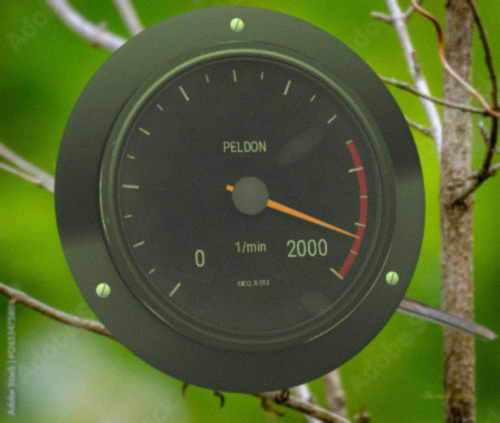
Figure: 1850rpm
